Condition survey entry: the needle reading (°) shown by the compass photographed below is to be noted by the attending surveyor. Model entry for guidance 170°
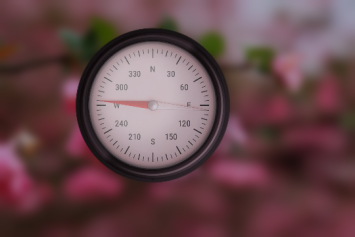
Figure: 275°
